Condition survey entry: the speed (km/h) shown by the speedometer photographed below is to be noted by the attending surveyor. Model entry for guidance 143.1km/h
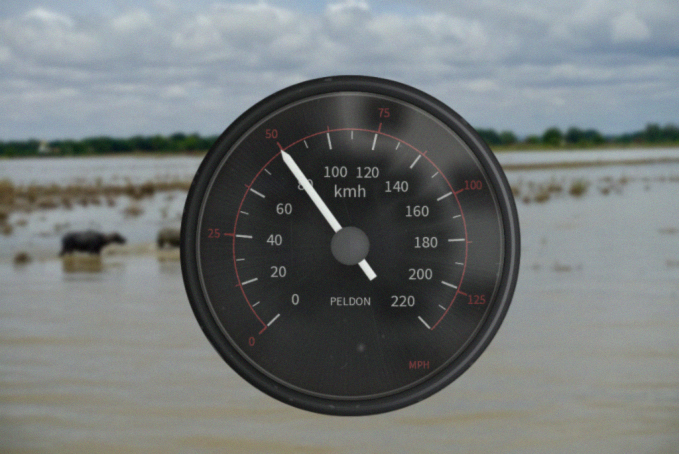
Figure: 80km/h
